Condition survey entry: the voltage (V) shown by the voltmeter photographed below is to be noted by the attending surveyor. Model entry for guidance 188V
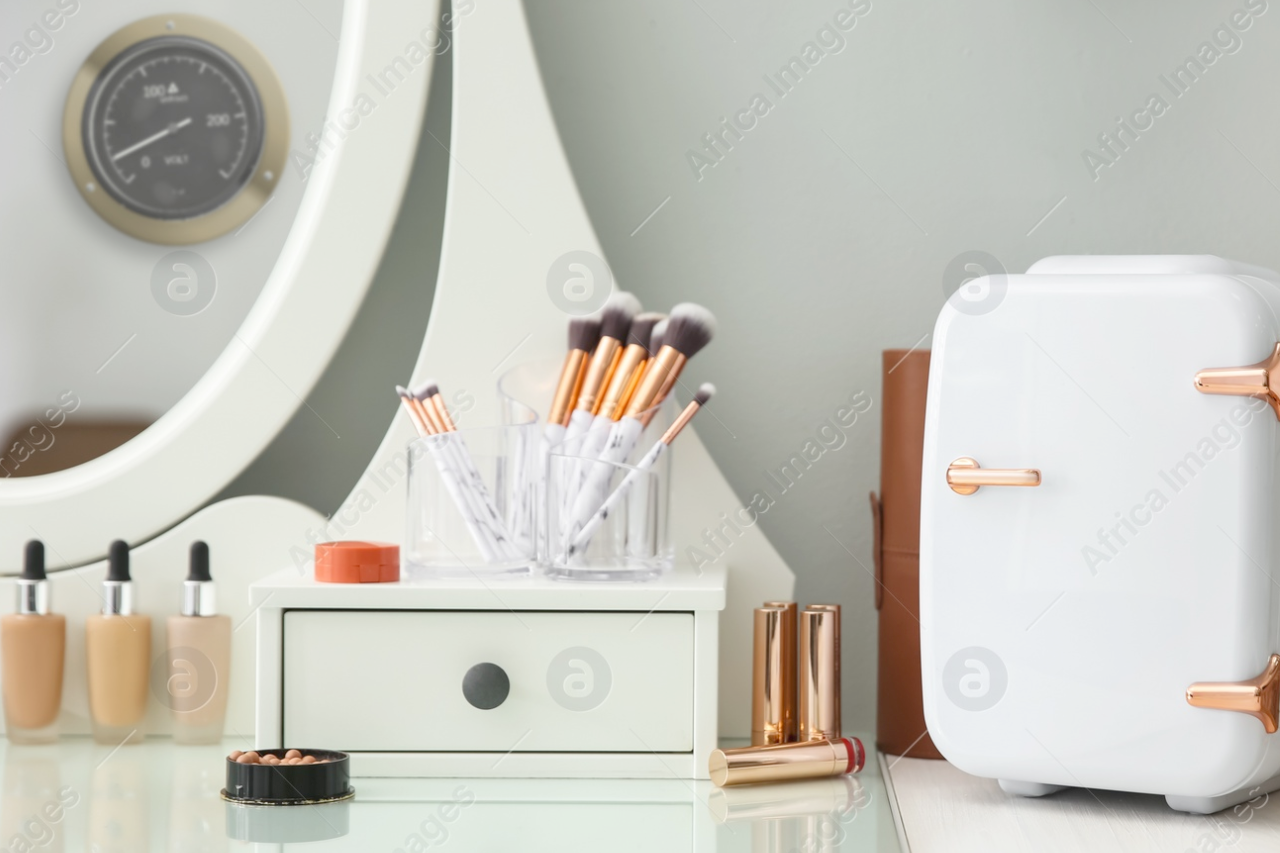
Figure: 20V
